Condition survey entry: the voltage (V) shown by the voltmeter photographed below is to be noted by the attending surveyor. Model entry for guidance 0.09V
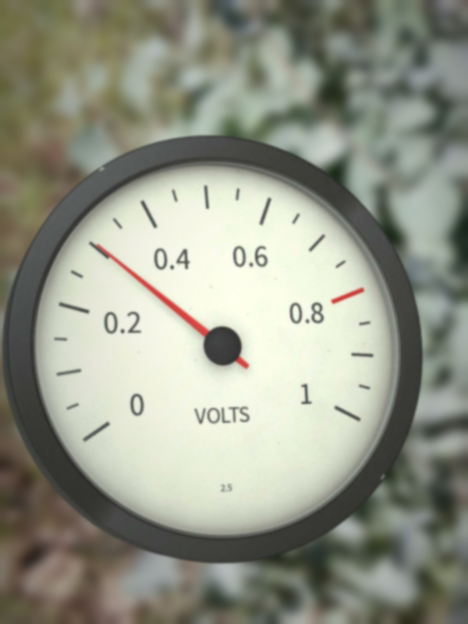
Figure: 0.3V
